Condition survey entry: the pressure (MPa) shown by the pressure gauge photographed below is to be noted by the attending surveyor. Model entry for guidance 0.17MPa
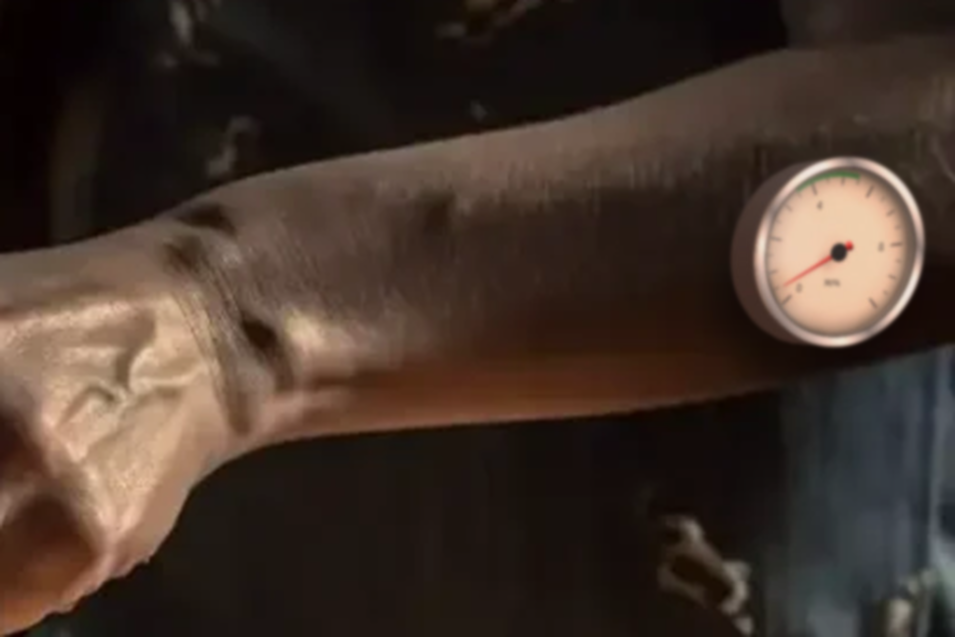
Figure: 0.5MPa
